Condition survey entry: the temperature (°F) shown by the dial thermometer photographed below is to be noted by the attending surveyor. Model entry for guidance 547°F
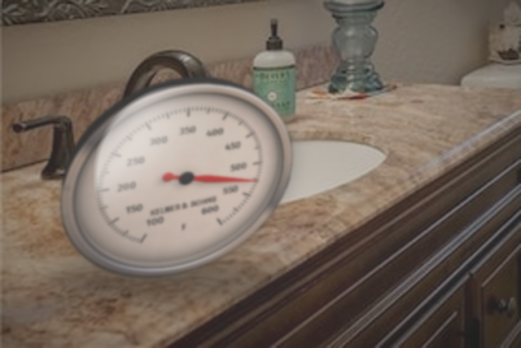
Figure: 525°F
